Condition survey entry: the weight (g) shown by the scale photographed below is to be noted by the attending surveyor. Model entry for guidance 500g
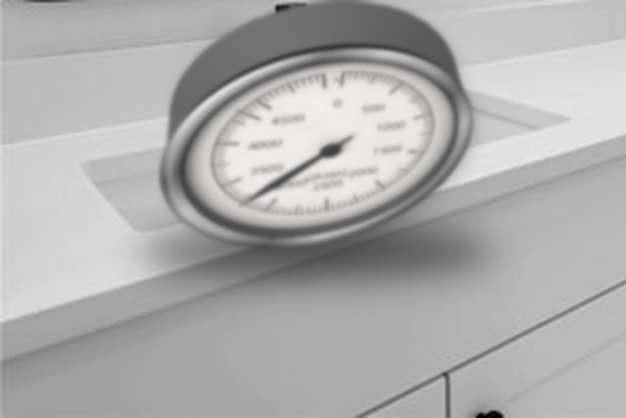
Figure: 3250g
